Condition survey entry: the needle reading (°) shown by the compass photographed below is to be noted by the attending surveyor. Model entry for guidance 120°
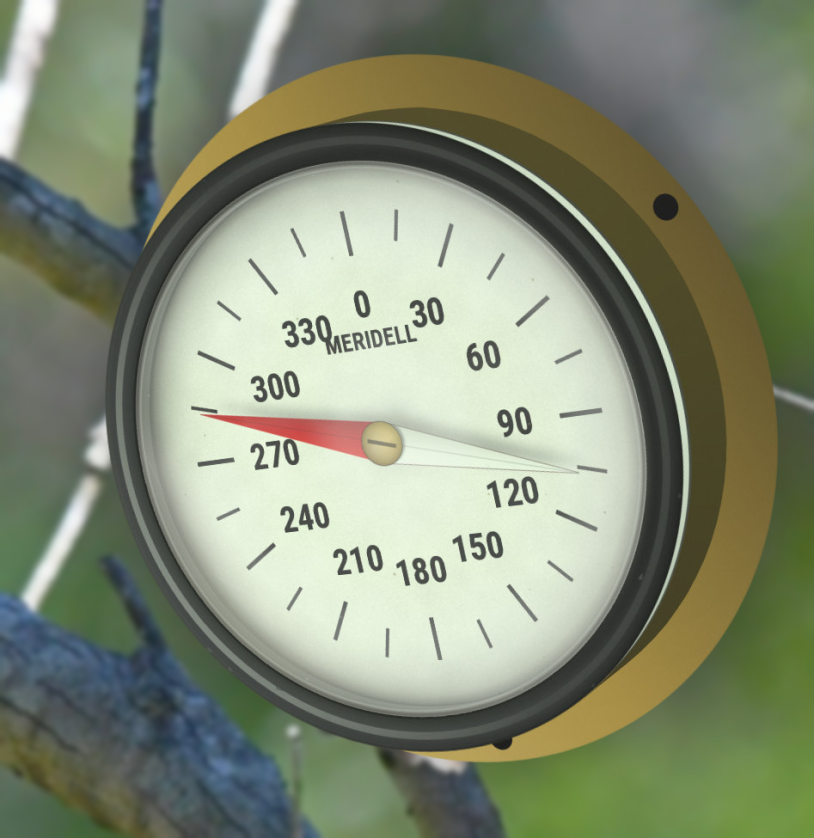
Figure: 285°
